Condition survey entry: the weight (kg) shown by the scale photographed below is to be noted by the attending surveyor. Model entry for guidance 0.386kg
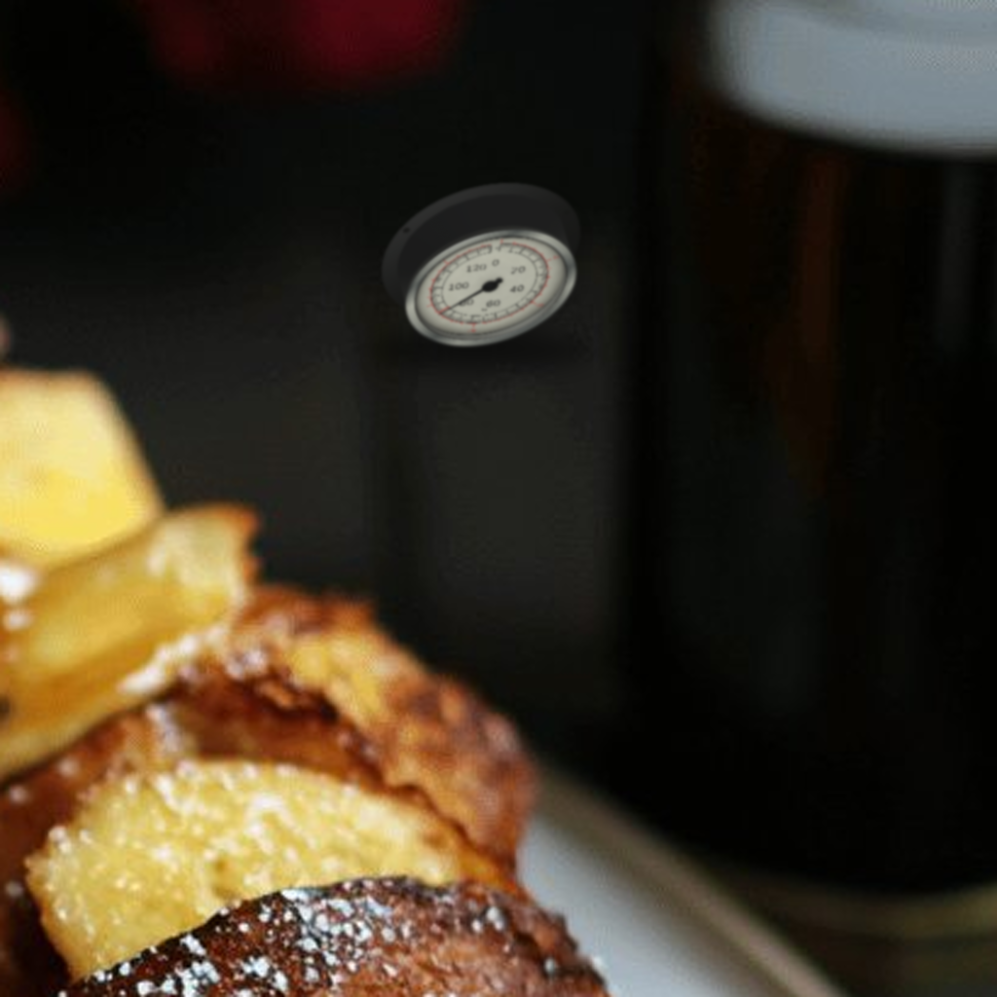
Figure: 85kg
